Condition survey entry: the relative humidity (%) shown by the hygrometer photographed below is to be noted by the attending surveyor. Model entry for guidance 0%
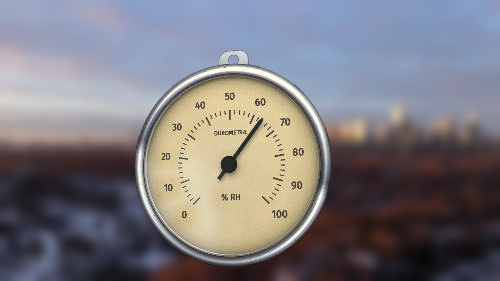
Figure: 64%
